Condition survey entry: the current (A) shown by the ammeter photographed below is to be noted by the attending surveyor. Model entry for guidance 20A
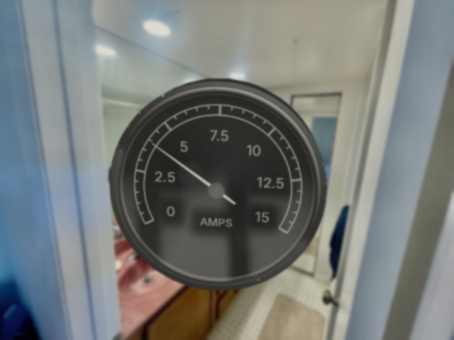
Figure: 4A
